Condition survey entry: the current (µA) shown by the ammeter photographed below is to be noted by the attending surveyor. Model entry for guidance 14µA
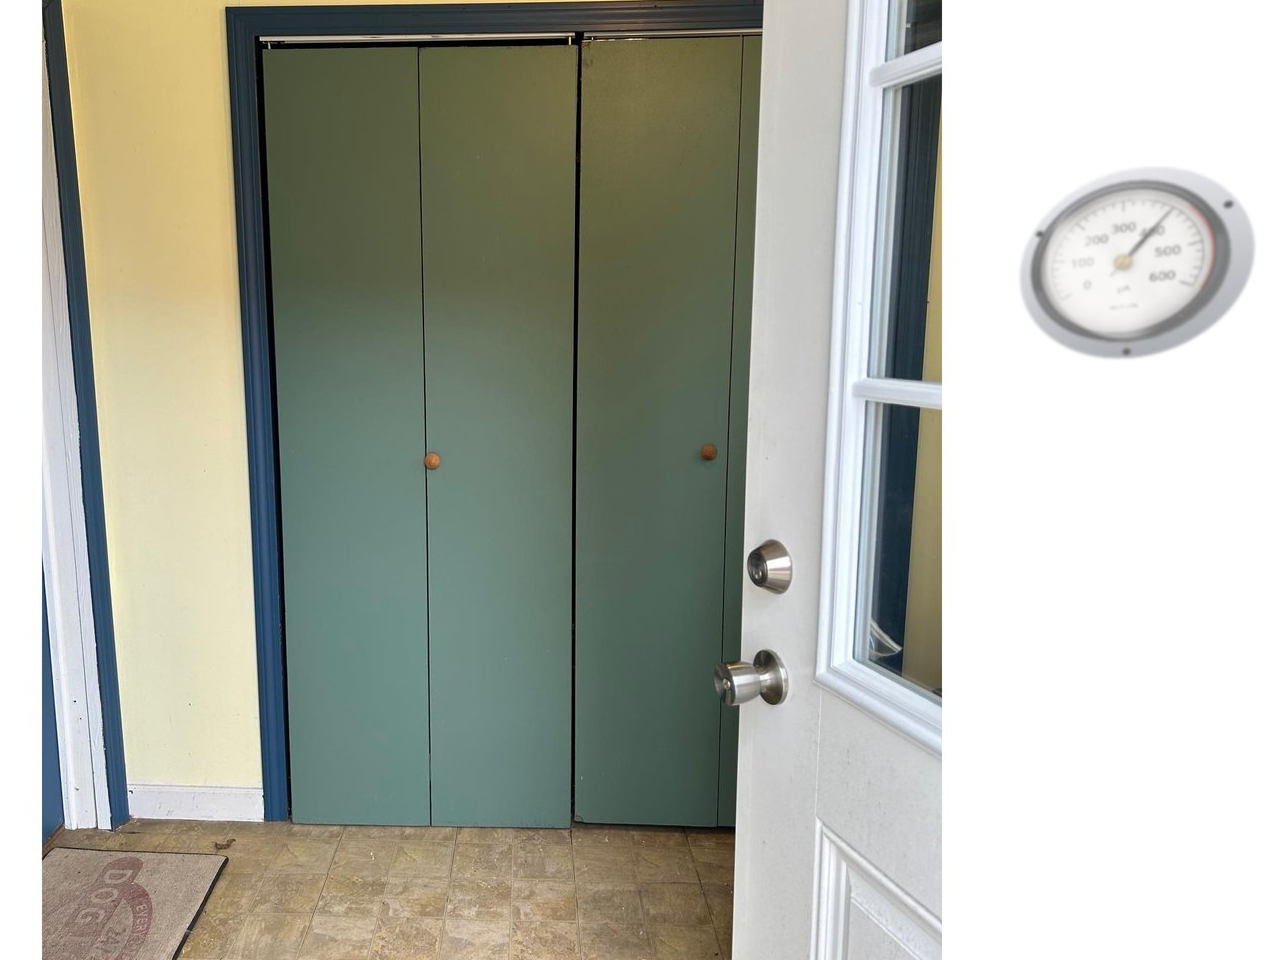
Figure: 400µA
